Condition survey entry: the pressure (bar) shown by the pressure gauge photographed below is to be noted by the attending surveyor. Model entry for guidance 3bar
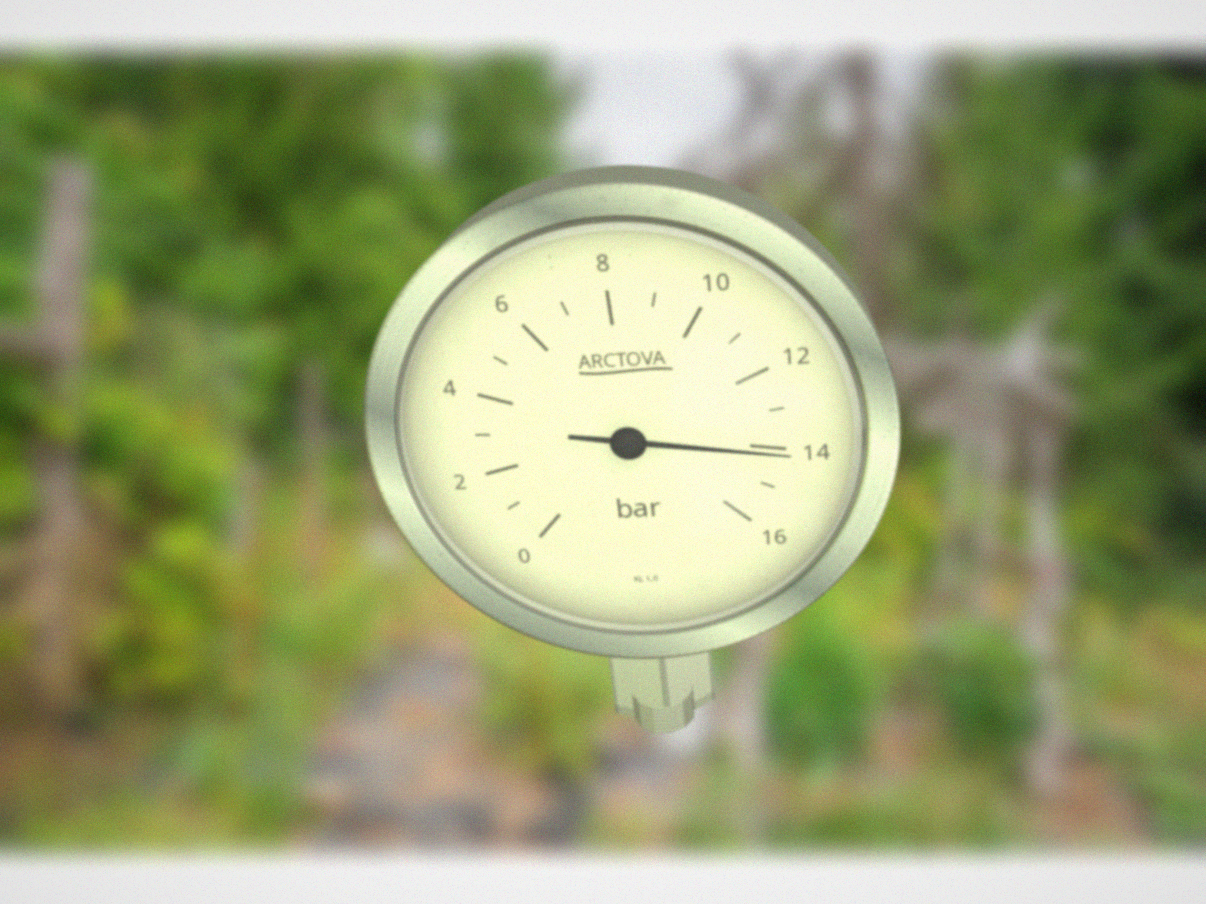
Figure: 14bar
